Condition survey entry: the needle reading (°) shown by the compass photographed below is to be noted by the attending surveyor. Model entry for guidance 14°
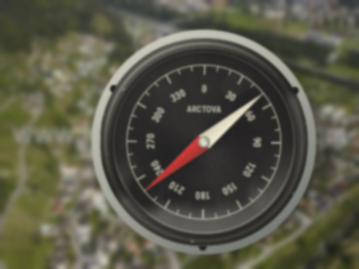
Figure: 230°
